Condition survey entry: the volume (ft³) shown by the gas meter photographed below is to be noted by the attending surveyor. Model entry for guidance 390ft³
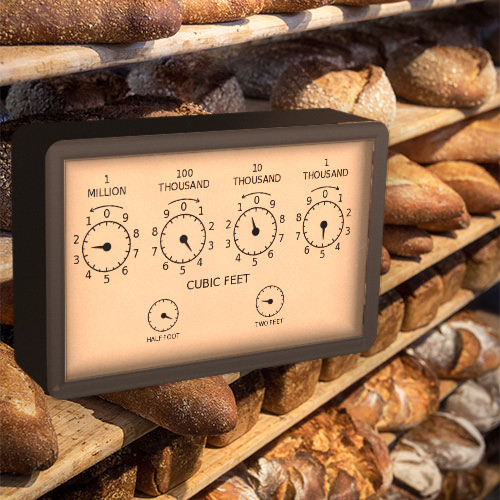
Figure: 240500ft³
